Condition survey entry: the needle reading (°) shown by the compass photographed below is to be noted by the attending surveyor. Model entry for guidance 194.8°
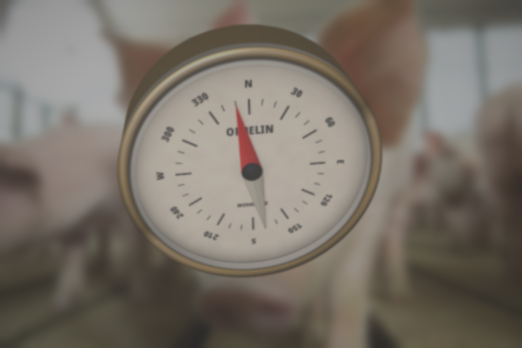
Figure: 350°
